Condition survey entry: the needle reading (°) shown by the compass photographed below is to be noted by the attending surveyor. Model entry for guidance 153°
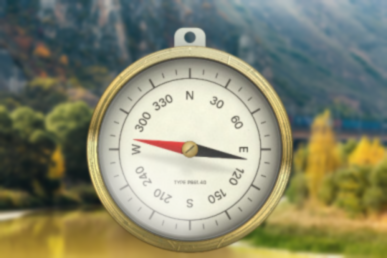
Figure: 280°
